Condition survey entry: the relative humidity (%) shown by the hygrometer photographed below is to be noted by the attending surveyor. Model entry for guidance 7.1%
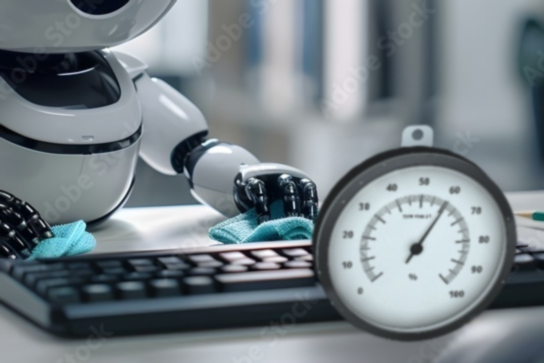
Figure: 60%
